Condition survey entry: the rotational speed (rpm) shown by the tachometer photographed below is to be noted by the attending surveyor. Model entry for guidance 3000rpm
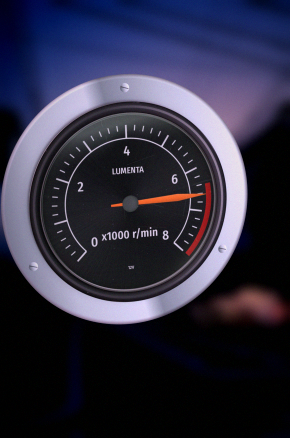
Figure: 6600rpm
